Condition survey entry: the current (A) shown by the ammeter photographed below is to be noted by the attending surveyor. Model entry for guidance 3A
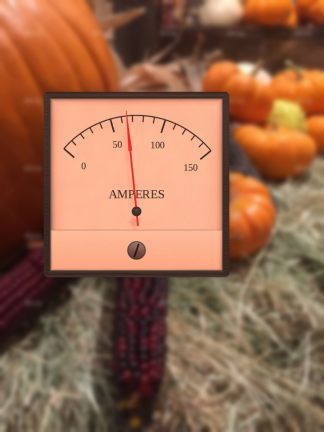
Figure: 65A
